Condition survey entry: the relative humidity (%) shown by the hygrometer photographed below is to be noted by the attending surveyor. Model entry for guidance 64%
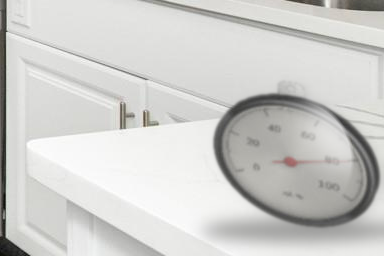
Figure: 80%
